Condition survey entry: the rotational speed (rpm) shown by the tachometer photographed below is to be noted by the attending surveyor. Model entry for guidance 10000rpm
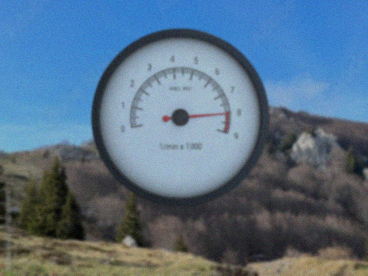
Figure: 8000rpm
